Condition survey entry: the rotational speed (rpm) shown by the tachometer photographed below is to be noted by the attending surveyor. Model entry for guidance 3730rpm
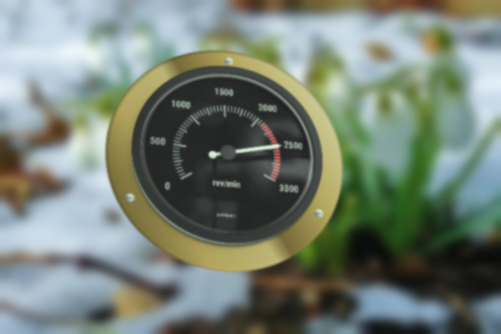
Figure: 2500rpm
